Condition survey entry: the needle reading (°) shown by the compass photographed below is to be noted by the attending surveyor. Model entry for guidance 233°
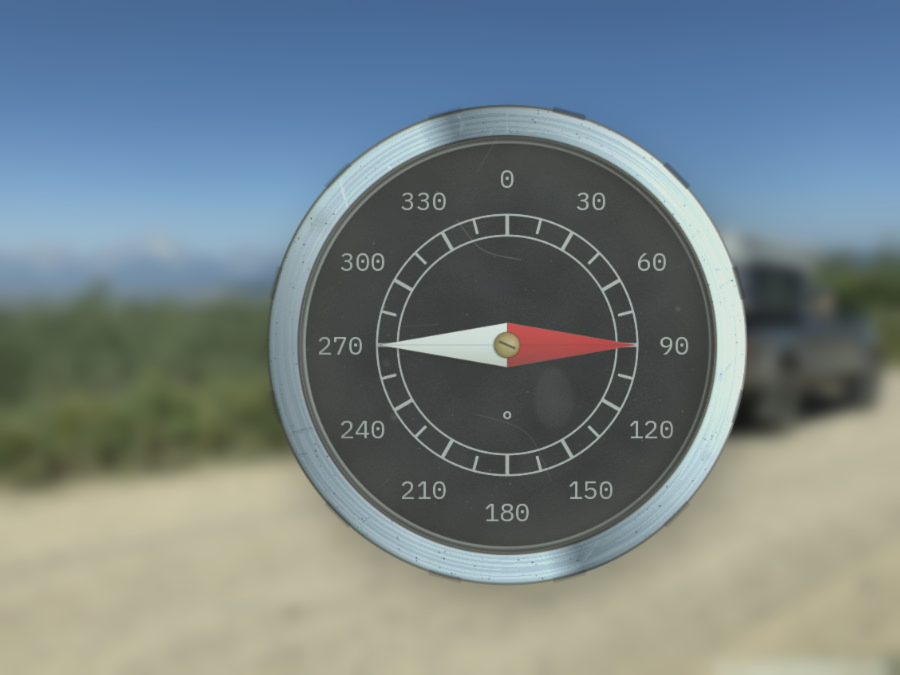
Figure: 90°
